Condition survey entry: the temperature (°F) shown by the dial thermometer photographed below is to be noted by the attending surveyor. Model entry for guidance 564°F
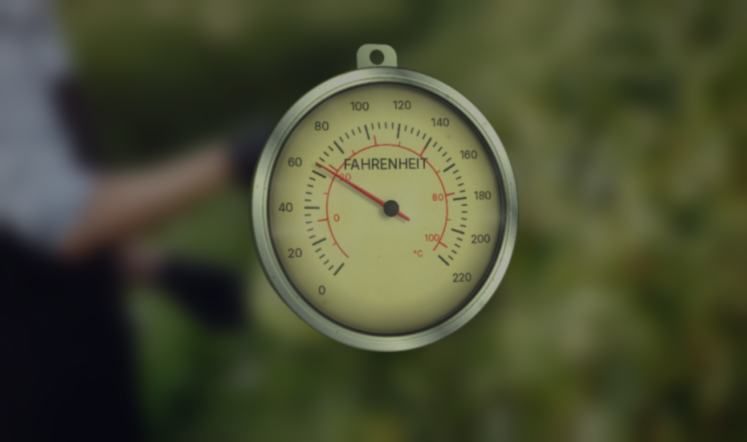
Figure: 64°F
